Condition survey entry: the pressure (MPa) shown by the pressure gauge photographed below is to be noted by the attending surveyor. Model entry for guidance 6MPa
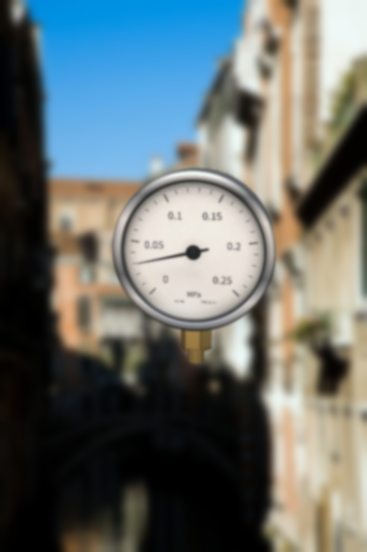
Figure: 0.03MPa
